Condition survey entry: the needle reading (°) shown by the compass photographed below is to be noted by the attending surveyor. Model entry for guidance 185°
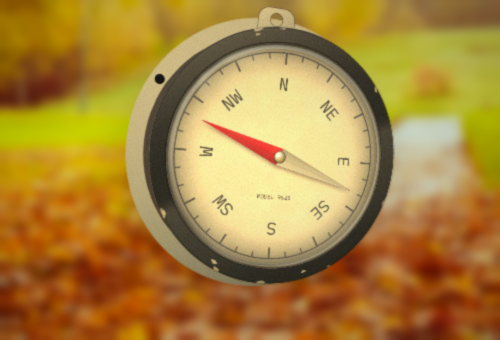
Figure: 290°
